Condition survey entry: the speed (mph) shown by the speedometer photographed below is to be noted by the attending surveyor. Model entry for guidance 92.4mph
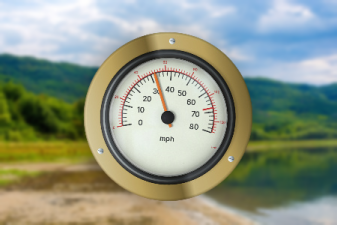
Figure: 32mph
